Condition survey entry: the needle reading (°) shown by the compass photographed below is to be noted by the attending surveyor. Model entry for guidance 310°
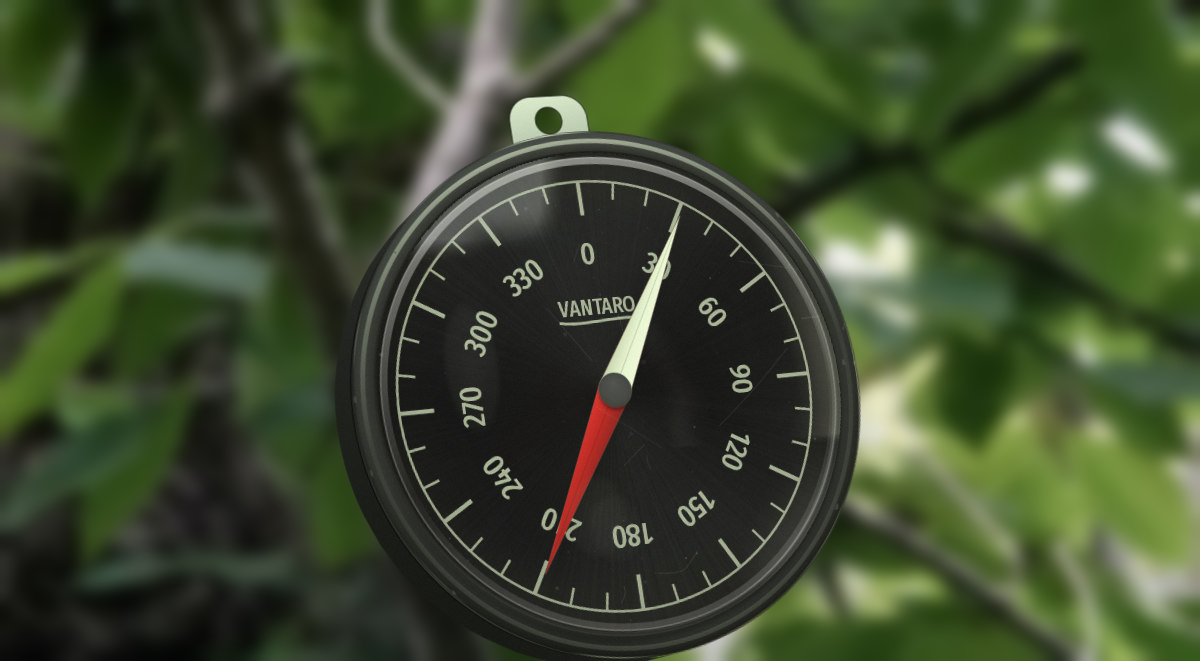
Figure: 210°
